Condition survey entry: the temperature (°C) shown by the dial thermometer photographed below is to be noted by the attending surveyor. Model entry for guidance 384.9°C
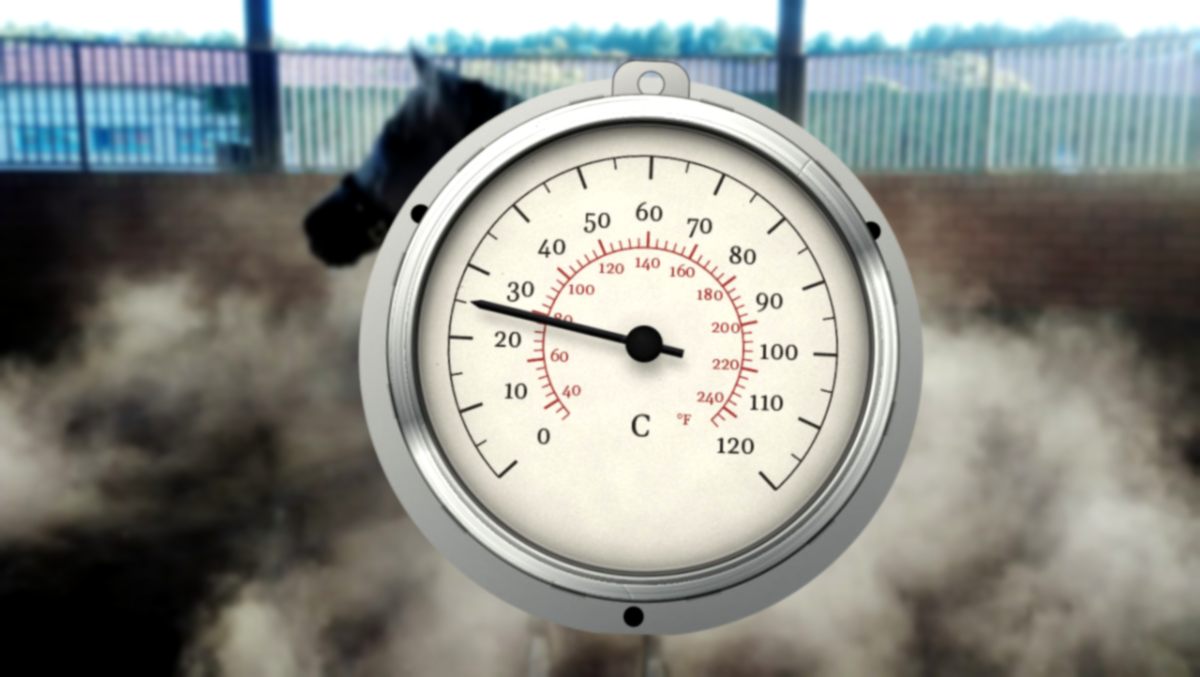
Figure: 25°C
